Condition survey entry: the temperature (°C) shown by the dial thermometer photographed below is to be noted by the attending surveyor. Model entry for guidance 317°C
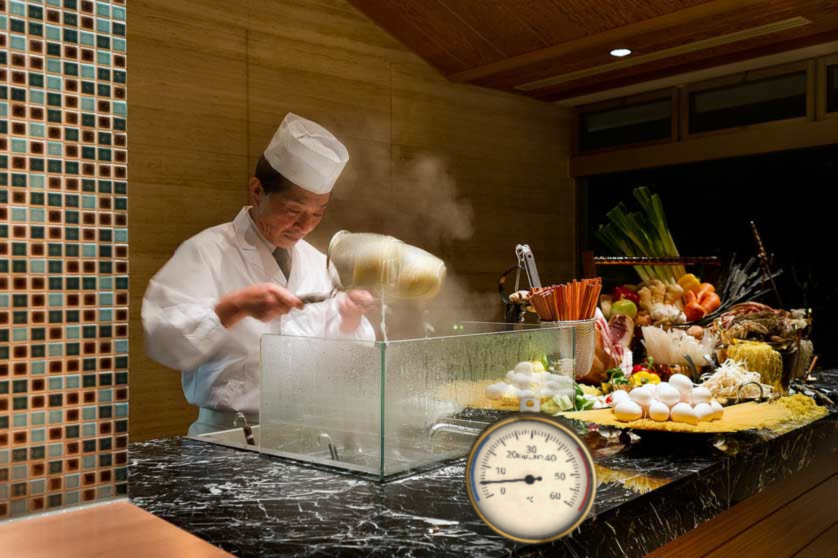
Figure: 5°C
